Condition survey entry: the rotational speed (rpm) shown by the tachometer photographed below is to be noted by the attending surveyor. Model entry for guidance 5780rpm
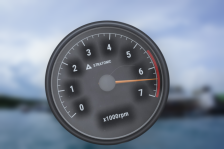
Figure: 6400rpm
